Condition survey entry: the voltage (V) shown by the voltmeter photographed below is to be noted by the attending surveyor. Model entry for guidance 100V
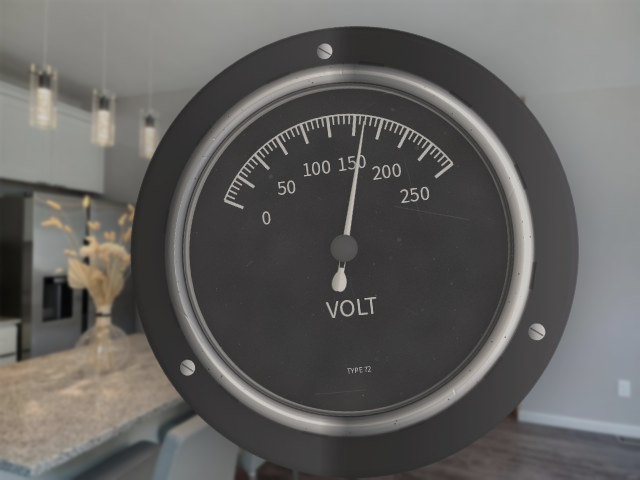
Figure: 160V
